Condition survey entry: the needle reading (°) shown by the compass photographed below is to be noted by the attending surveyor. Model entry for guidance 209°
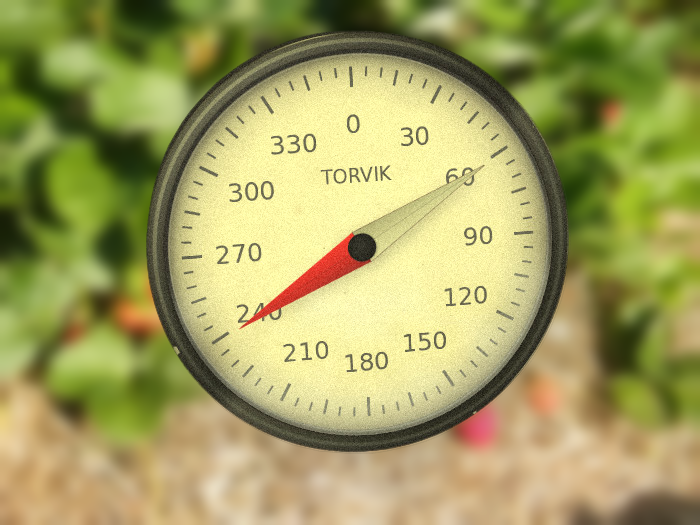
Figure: 240°
